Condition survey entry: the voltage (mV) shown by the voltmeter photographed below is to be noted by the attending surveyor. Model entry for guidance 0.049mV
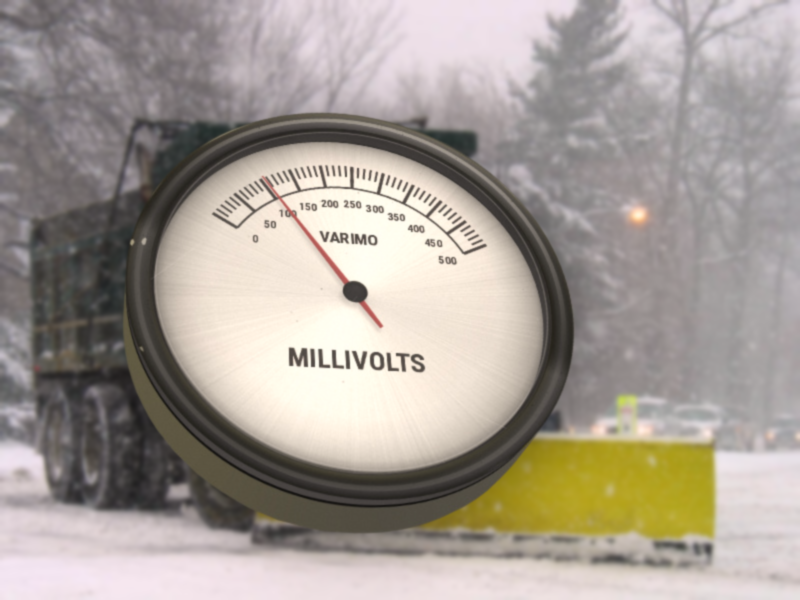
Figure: 100mV
